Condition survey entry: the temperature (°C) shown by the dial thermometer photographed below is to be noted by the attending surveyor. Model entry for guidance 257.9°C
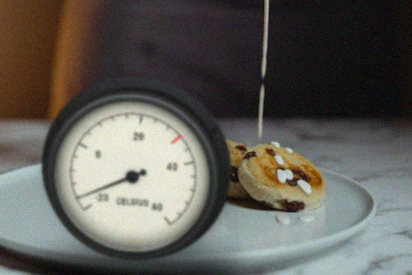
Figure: -16°C
